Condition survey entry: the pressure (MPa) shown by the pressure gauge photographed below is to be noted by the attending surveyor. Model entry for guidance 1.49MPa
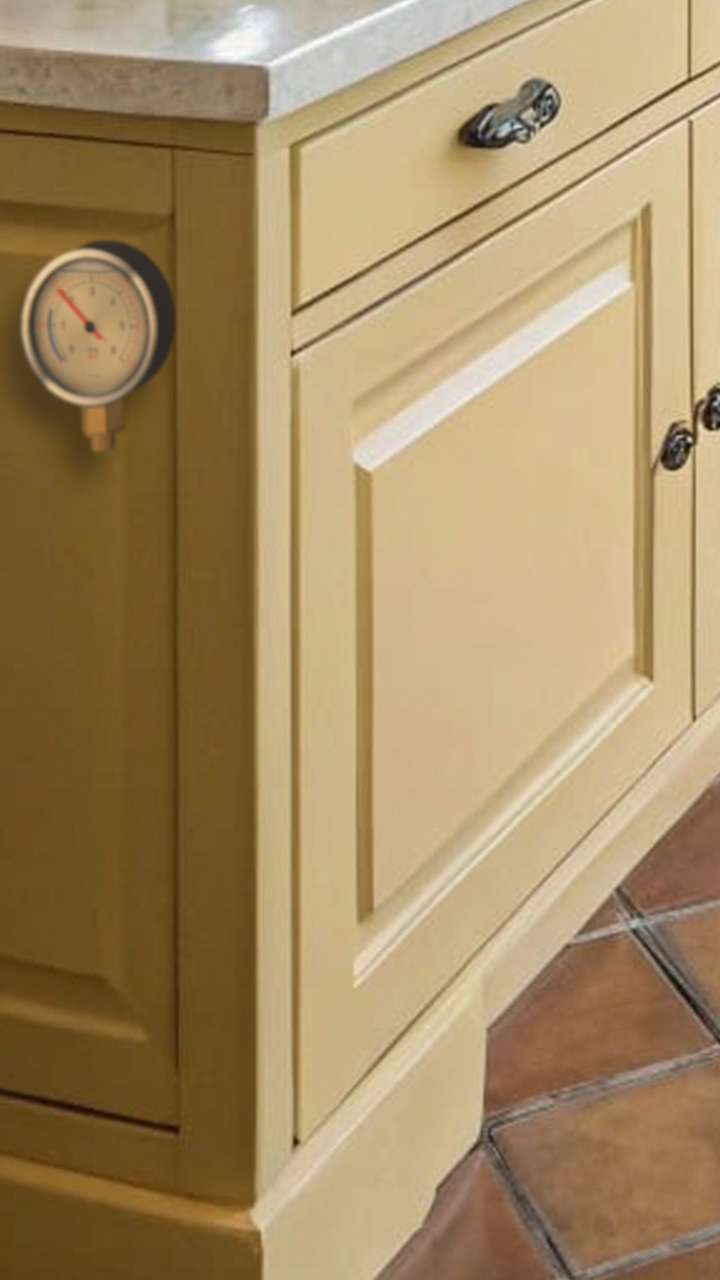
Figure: 2MPa
